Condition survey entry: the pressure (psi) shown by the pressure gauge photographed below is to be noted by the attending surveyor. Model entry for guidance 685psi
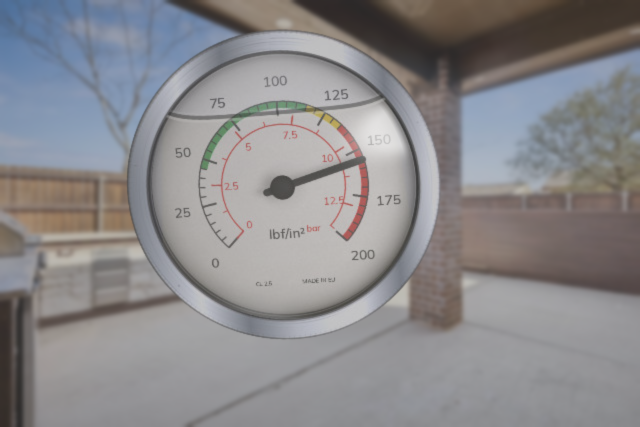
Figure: 155psi
